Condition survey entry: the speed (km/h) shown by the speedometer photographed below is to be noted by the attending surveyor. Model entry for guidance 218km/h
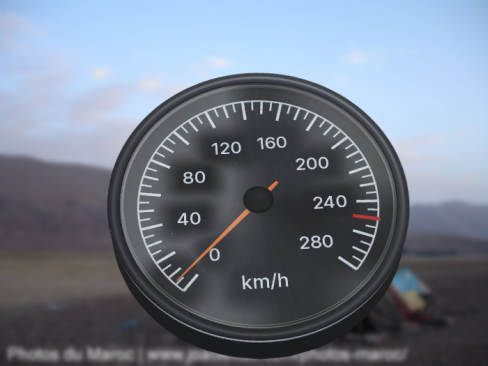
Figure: 5km/h
